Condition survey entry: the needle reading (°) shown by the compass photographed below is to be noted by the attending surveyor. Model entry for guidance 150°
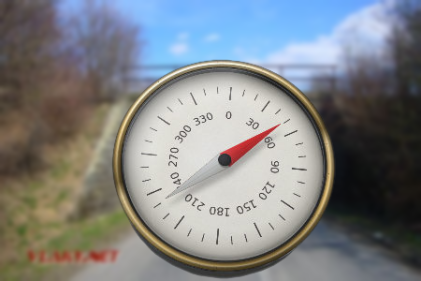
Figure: 50°
